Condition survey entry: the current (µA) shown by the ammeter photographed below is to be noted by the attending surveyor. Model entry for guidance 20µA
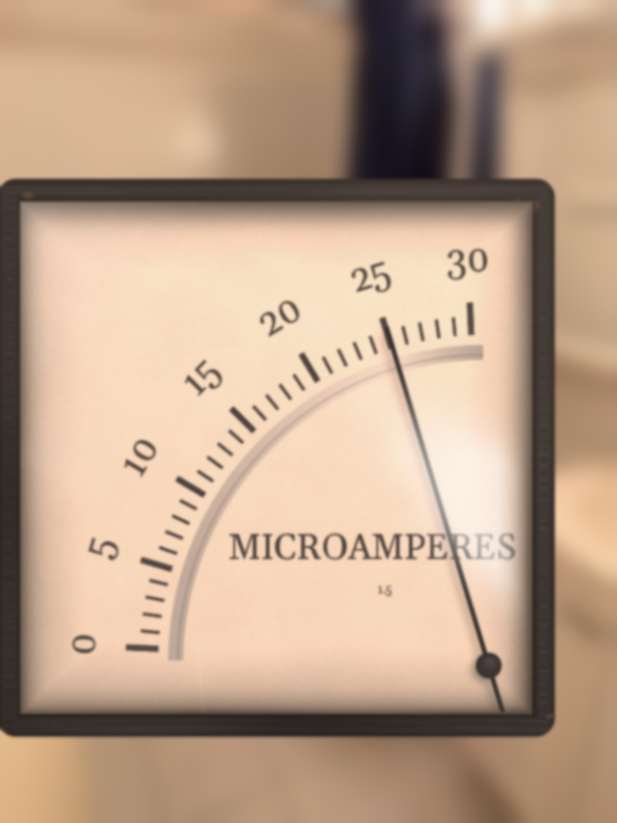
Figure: 25µA
